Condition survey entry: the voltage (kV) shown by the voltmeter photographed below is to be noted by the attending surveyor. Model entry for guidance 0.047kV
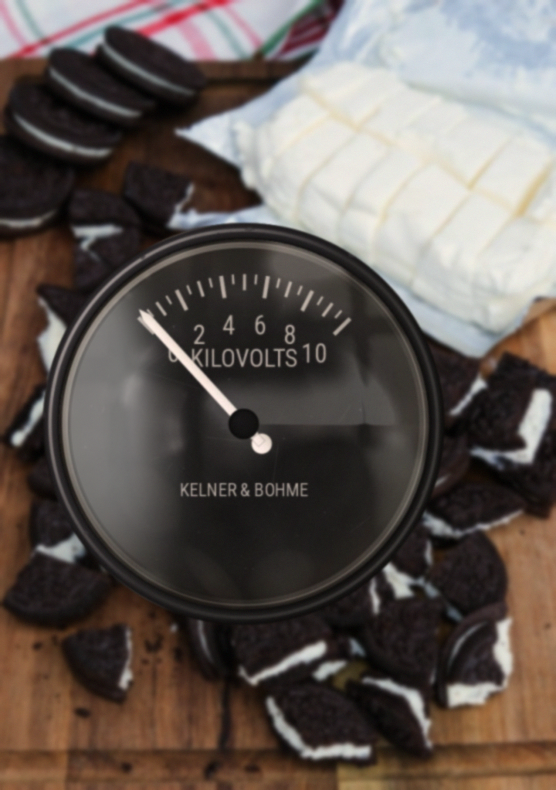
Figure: 0.25kV
